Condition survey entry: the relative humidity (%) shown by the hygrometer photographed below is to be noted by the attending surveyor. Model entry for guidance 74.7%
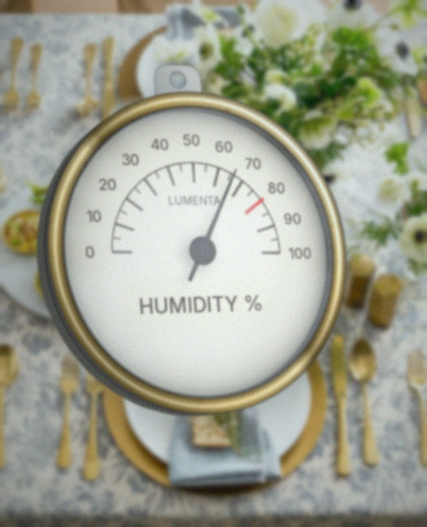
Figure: 65%
